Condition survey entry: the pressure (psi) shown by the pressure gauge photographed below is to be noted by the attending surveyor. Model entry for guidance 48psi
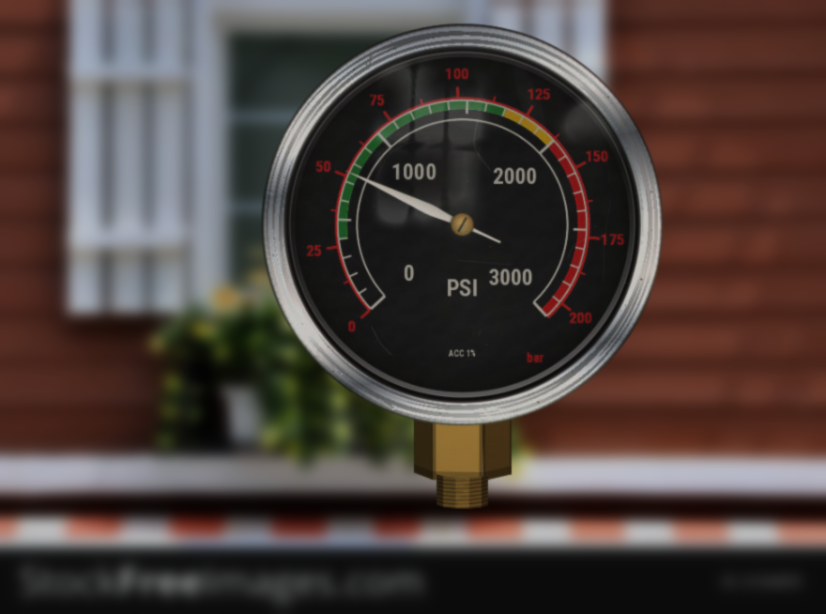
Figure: 750psi
